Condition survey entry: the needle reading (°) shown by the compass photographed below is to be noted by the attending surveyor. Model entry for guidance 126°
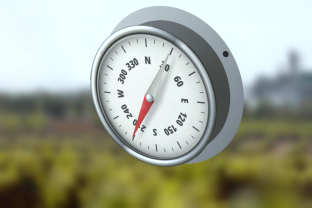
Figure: 210°
